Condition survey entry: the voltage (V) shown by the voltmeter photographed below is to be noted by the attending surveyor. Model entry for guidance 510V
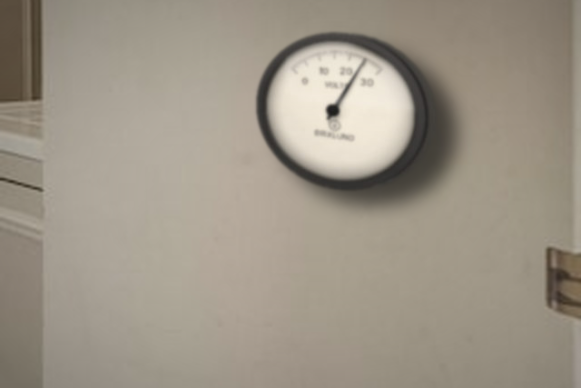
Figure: 25V
